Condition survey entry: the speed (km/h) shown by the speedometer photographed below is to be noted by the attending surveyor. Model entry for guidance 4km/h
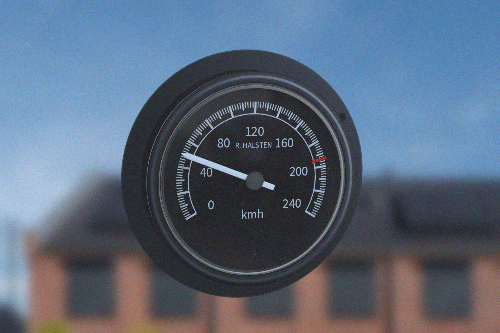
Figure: 50km/h
